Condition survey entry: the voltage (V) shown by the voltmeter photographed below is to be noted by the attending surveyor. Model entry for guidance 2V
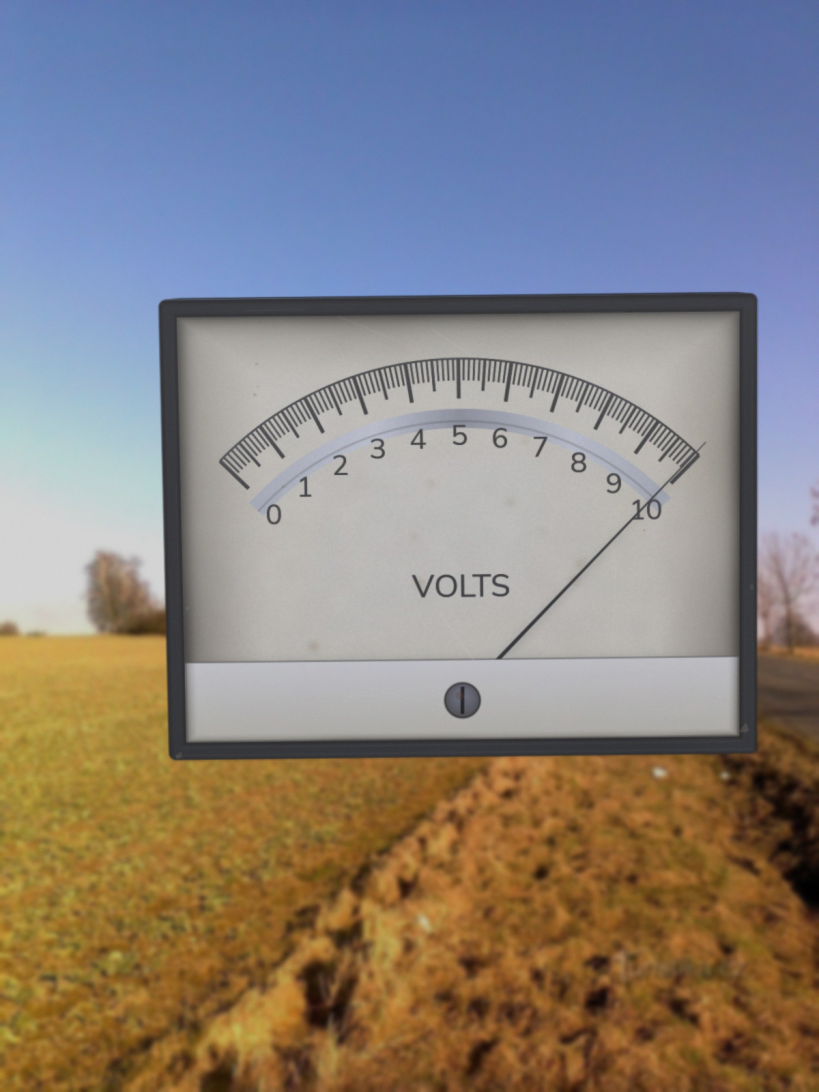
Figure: 9.9V
